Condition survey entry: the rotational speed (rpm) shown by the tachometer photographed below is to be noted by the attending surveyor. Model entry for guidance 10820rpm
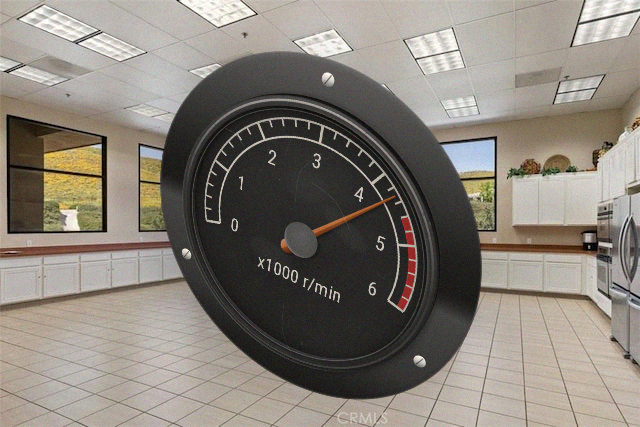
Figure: 4300rpm
